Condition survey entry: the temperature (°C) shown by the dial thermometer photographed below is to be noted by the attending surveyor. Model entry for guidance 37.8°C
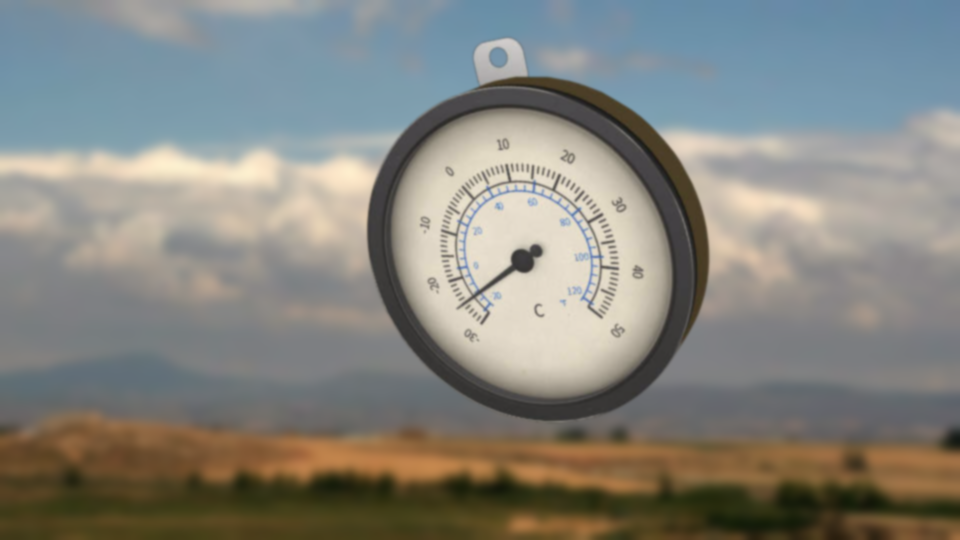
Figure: -25°C
